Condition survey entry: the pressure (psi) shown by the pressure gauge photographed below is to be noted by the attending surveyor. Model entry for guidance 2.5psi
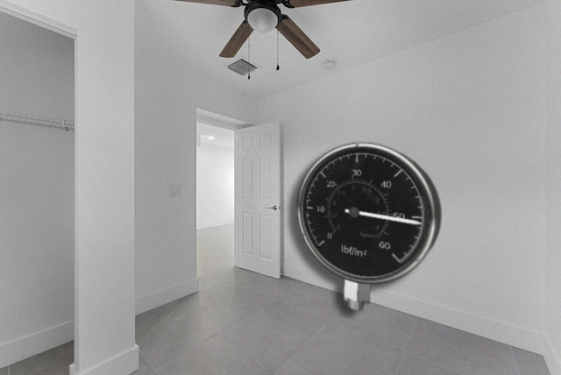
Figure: 51psi
